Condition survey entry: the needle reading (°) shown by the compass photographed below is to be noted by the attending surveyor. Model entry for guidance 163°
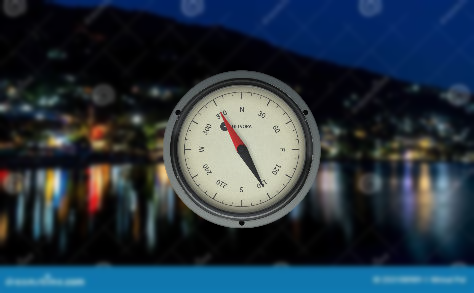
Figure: 330°
